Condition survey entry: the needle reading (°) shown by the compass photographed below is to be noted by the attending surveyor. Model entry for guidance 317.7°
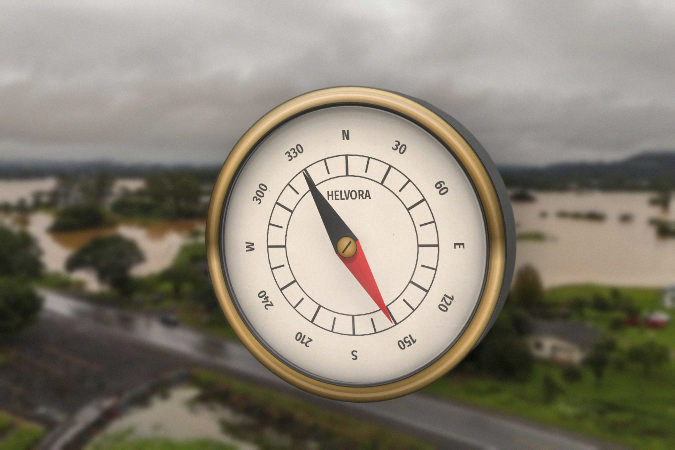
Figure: 150°
